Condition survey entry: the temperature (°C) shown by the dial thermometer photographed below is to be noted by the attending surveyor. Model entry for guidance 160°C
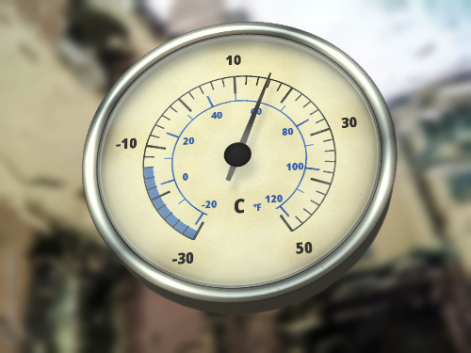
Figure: 16°C
